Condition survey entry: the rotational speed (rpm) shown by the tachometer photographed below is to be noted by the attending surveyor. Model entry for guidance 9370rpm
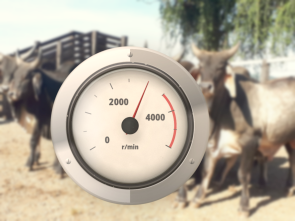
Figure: 3000rpm
